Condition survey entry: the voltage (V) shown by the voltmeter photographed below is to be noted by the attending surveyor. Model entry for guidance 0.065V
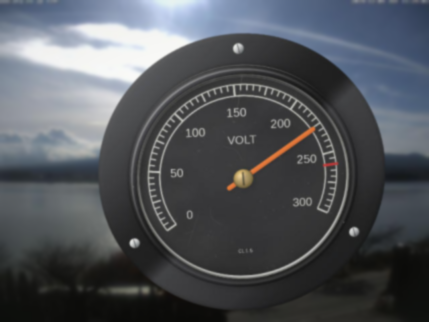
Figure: 225V
